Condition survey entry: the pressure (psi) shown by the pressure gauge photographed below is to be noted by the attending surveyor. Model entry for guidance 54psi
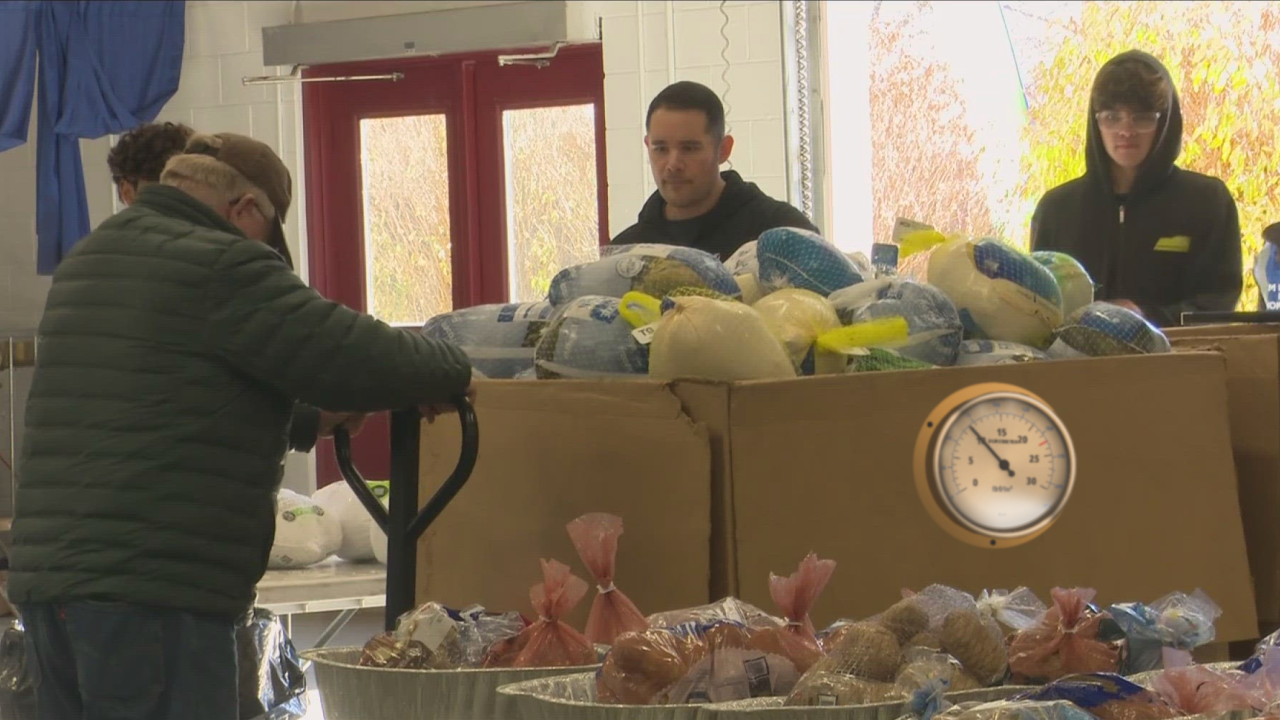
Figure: 10psi
